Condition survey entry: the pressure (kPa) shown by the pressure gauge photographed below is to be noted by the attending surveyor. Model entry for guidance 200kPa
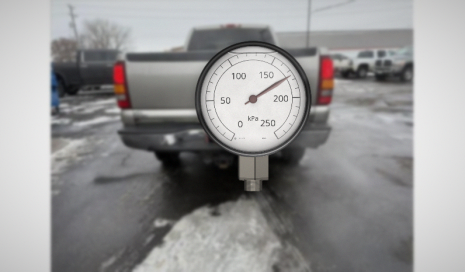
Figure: 175kPa
